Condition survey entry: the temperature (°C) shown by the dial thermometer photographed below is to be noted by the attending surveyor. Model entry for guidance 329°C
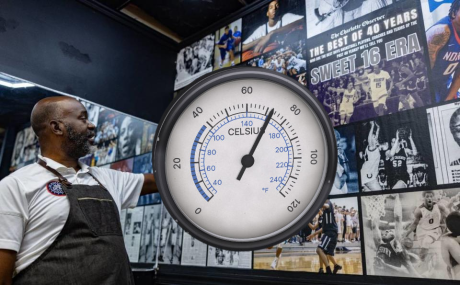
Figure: 72°C
